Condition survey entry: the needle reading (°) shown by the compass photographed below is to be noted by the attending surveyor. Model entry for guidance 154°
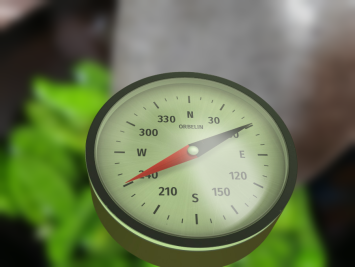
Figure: 240°
